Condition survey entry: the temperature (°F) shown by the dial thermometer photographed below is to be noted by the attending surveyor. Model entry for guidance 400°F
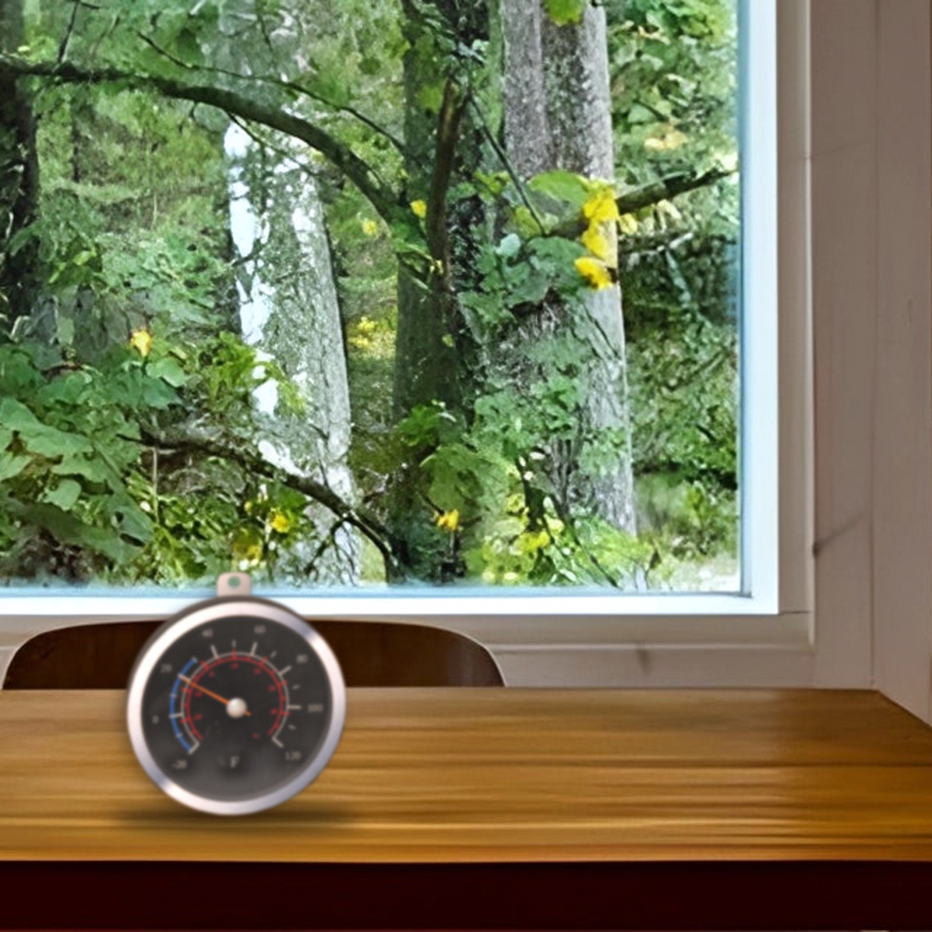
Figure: 20°F
